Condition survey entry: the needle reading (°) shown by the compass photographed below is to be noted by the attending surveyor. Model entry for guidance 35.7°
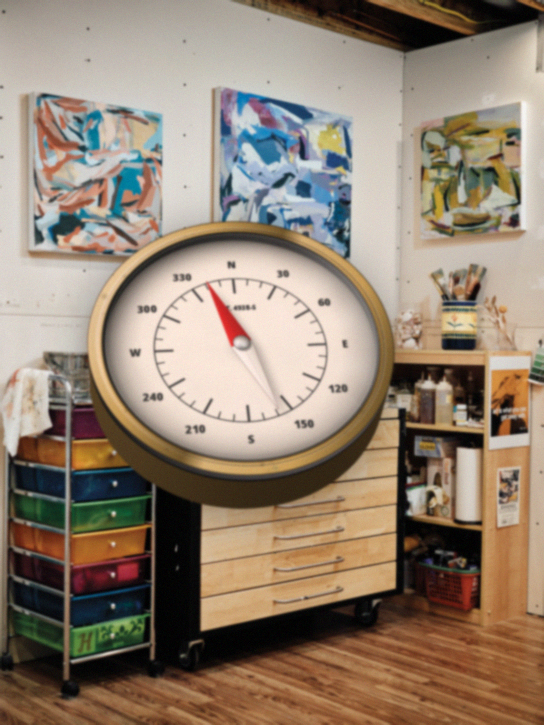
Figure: 340°
